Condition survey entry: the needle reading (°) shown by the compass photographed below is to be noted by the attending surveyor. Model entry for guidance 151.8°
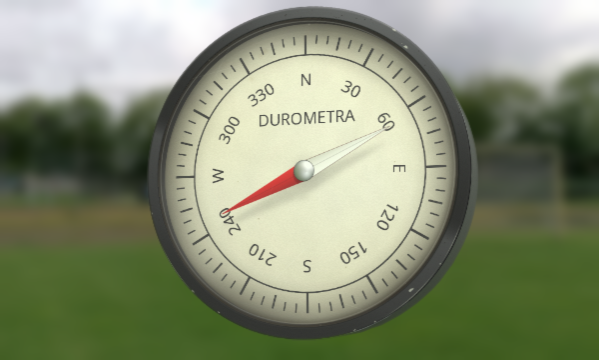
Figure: 245°
